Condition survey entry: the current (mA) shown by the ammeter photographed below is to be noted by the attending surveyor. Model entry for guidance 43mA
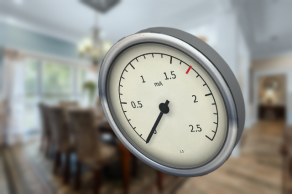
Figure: 0mA
